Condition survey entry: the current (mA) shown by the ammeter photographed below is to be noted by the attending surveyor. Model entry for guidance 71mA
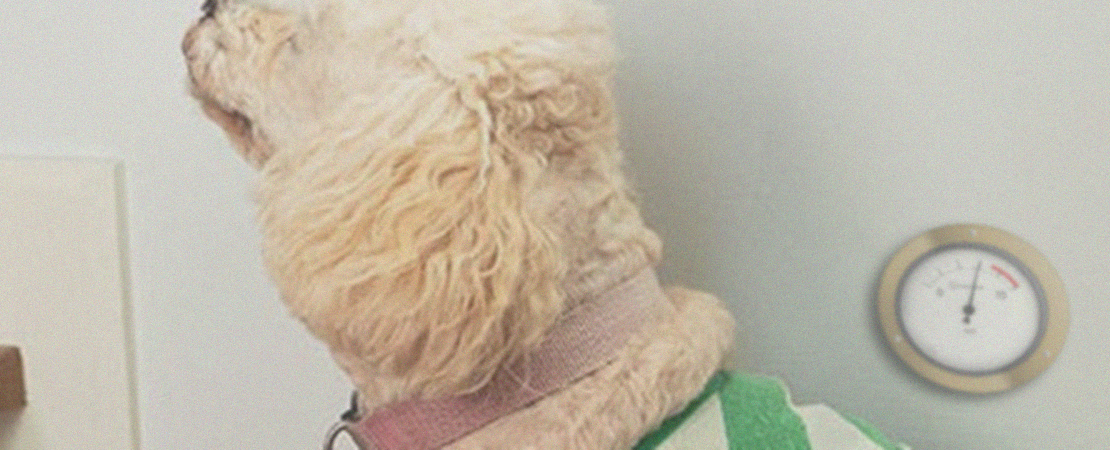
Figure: 6mA
